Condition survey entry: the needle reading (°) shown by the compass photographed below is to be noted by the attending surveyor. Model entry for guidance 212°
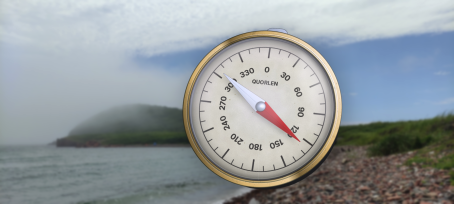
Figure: 125°
